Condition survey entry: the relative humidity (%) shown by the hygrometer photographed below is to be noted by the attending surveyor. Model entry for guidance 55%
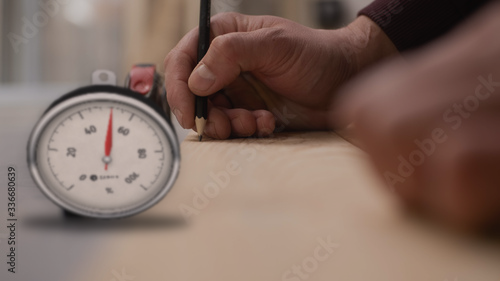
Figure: 52%
